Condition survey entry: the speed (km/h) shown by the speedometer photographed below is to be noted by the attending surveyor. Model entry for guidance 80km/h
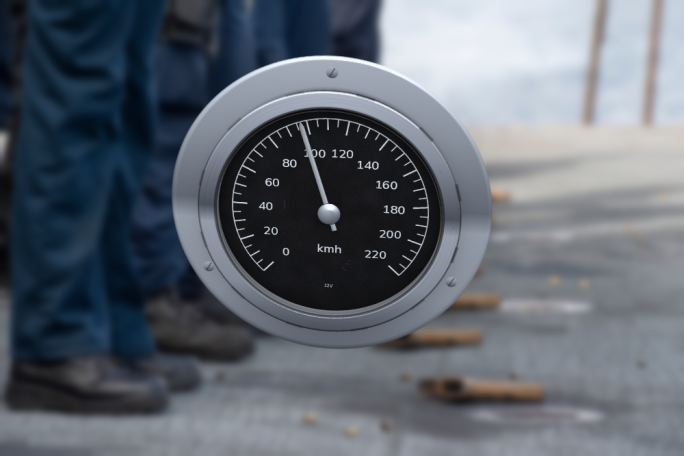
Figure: 97.5km/h
